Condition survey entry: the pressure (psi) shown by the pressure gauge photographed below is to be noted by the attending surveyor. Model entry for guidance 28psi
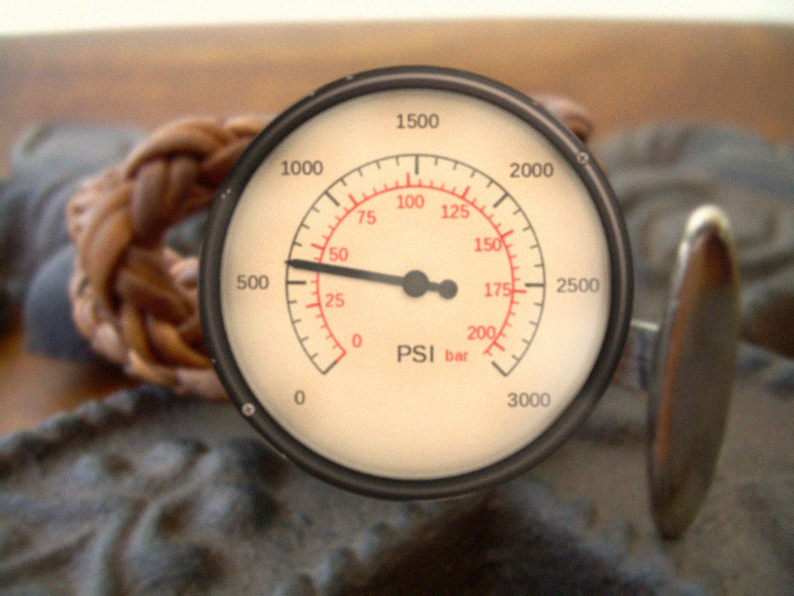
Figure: 600psi
